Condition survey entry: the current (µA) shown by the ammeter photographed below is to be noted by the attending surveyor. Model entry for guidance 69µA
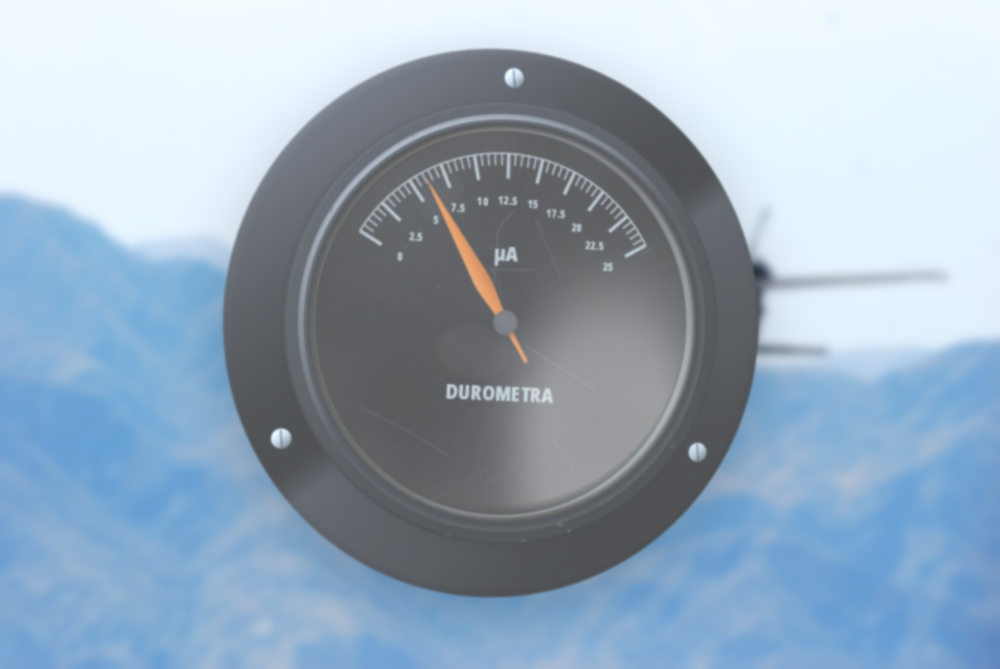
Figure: 6µA
